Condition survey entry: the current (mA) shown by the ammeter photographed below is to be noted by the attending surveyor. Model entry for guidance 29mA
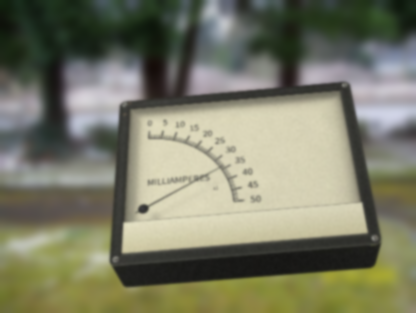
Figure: 35mA
